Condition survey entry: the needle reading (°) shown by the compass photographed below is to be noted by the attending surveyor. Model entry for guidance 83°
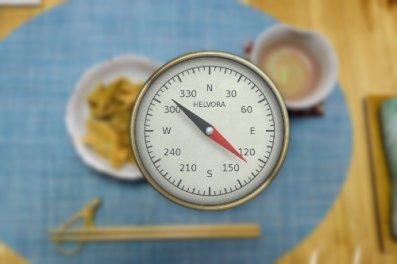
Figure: 130°
